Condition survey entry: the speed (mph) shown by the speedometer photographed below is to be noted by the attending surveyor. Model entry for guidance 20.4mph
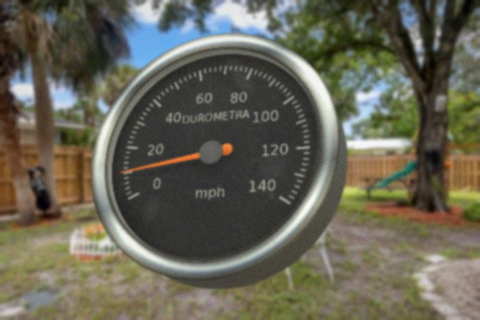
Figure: 10mph
